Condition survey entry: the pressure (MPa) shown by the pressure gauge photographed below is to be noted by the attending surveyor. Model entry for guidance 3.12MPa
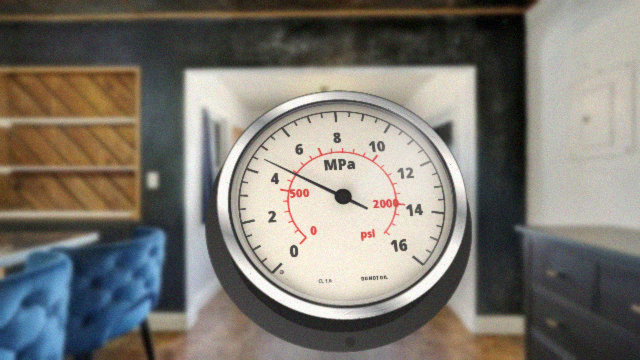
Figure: 4.5MPa
